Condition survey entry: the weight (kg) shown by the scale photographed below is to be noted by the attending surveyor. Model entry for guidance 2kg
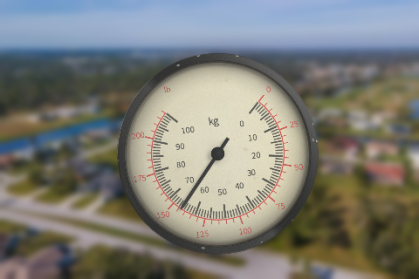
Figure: 65kg
